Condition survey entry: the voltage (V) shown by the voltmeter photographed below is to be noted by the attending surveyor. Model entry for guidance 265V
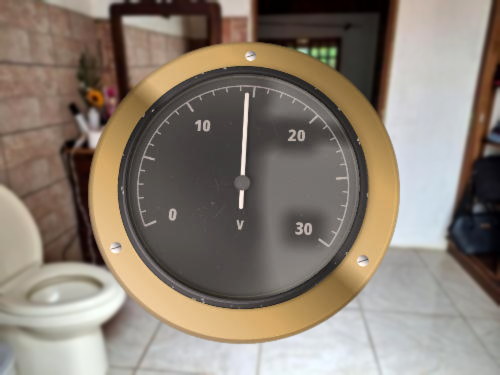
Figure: 14.5V
